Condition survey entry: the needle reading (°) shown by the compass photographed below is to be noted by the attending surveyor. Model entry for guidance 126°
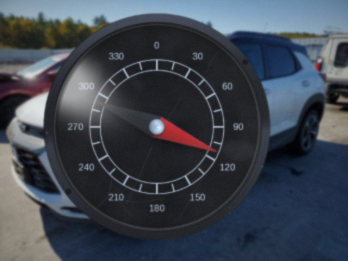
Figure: 112.5°
